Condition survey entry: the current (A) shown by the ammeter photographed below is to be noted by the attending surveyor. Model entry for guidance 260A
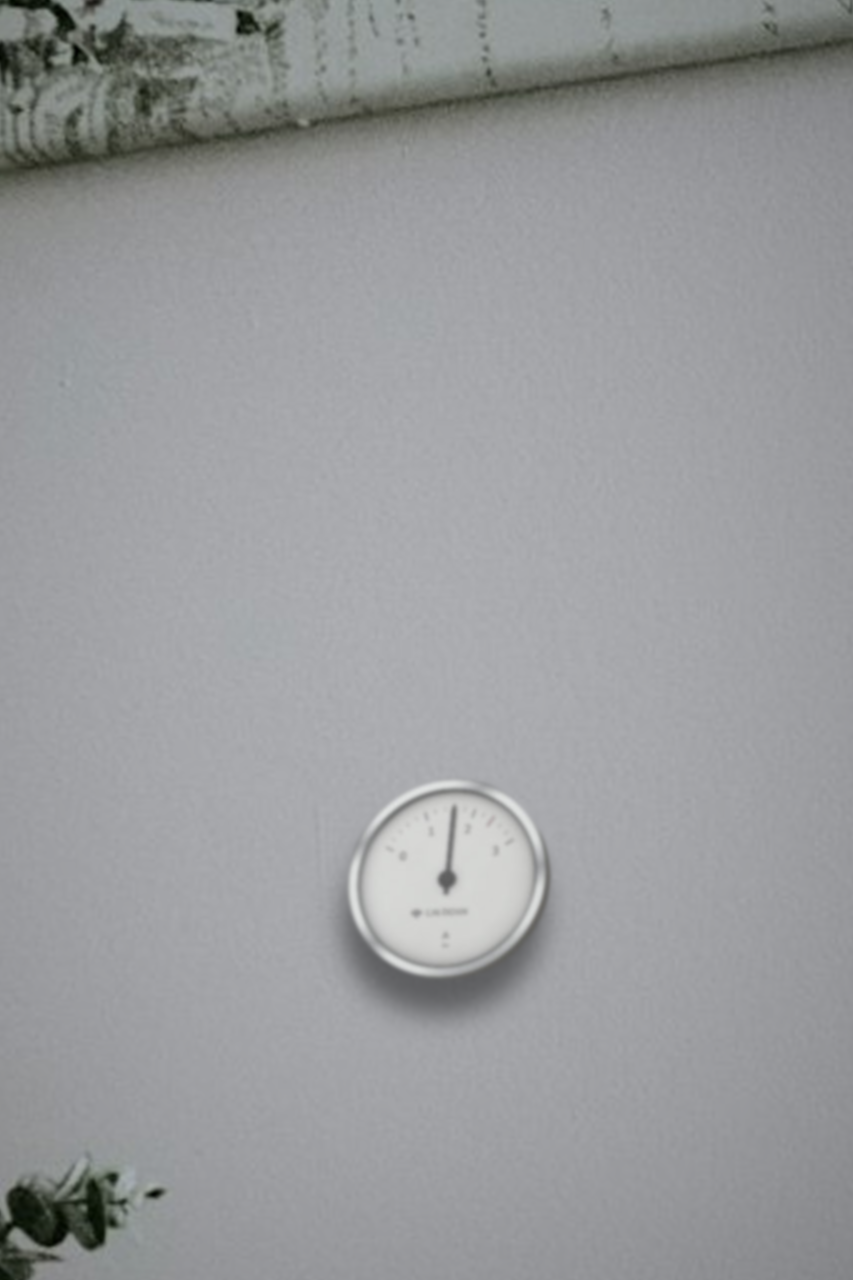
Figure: 1.6A
